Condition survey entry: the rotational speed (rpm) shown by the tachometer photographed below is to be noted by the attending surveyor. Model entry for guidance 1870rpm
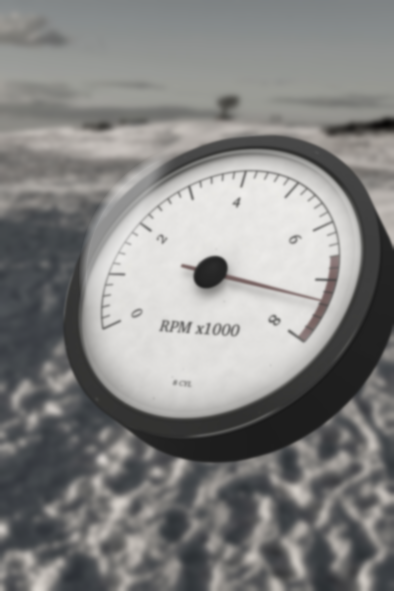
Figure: 7400rpm
